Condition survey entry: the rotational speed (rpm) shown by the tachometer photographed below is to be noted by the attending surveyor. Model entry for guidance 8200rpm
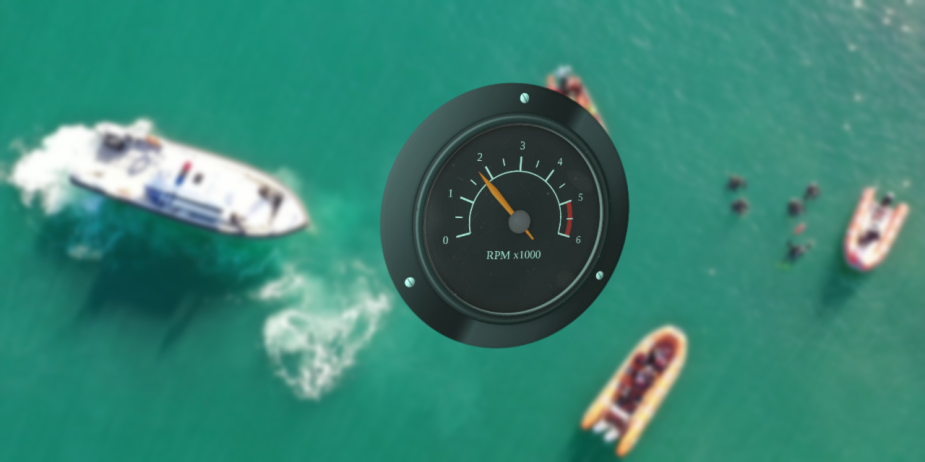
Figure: 1750rpm
